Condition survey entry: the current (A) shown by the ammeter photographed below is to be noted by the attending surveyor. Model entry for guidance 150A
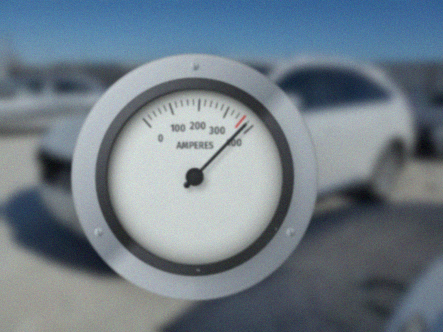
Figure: 380A
